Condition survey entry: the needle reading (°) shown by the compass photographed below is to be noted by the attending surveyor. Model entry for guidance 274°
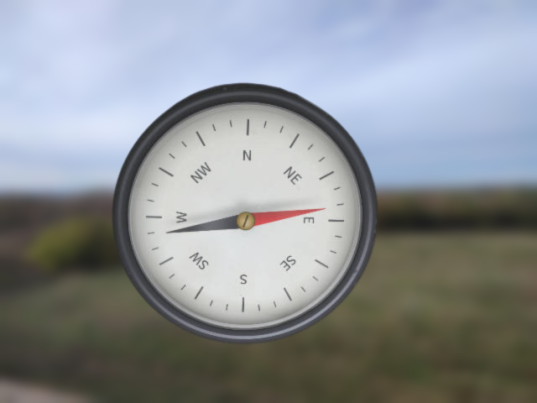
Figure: 80°
